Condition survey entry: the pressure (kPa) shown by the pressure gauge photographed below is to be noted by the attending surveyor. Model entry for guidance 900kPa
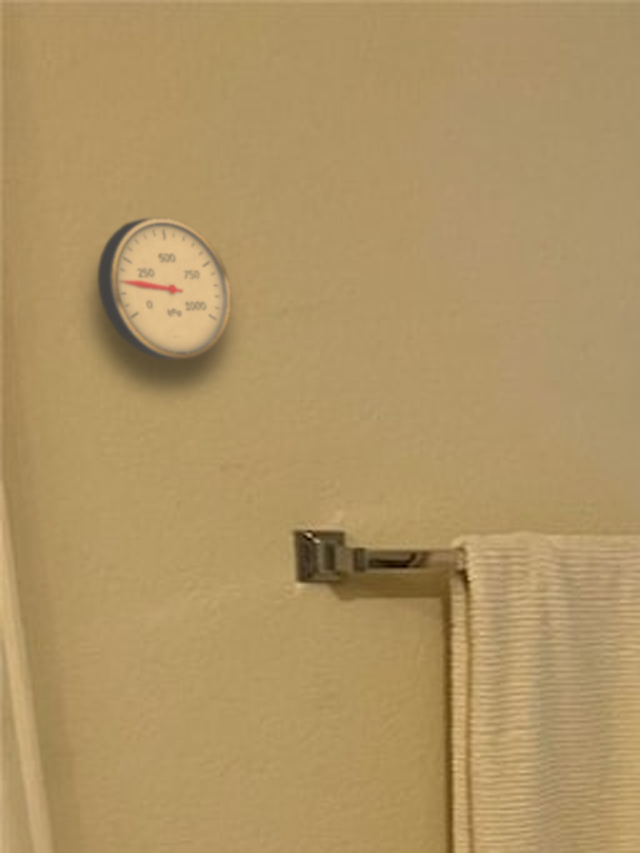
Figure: 150kPa
